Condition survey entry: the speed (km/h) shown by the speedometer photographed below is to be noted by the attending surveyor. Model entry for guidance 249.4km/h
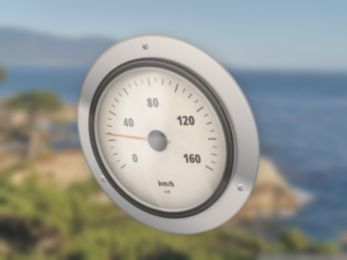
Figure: 25km/h
